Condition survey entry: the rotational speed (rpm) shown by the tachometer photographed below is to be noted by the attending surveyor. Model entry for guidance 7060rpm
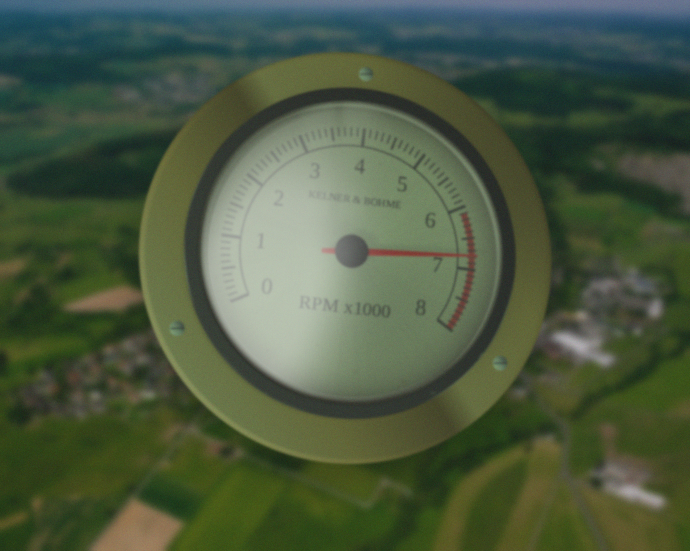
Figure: 6800rpm
